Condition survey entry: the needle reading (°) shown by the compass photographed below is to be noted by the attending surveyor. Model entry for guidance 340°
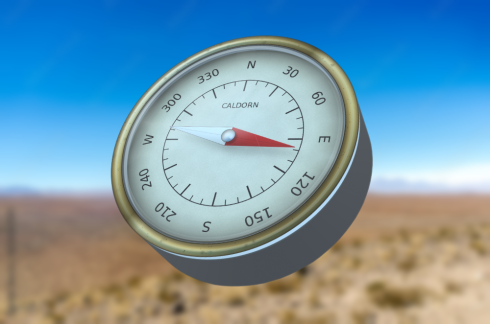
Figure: 100°
